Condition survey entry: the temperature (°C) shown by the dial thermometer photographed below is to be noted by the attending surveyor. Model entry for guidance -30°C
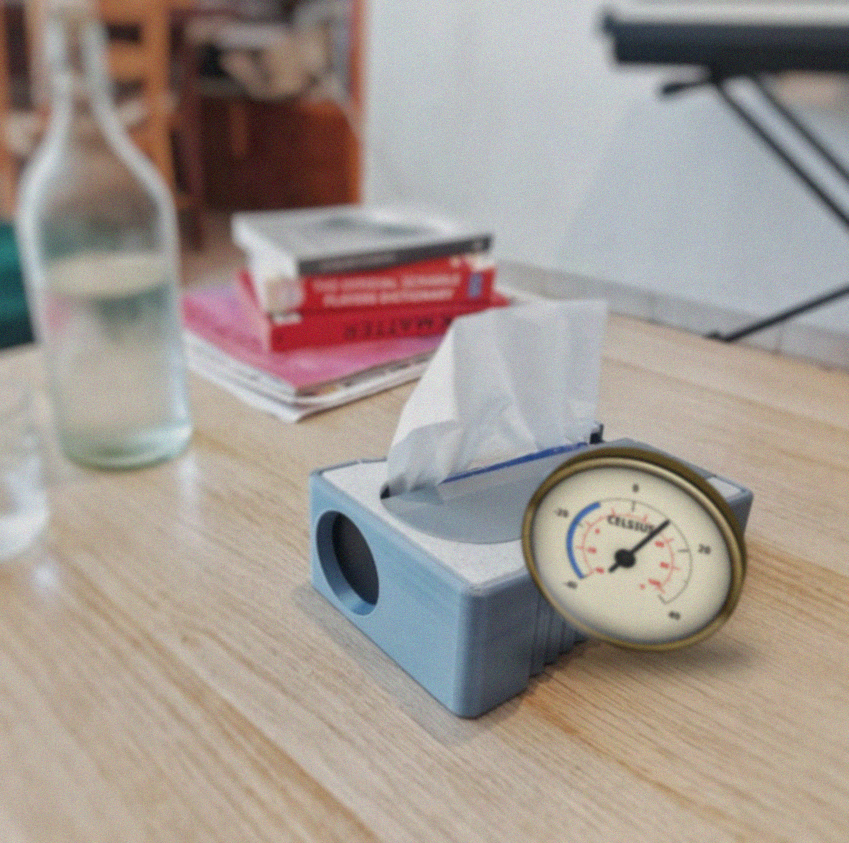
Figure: 10°C
